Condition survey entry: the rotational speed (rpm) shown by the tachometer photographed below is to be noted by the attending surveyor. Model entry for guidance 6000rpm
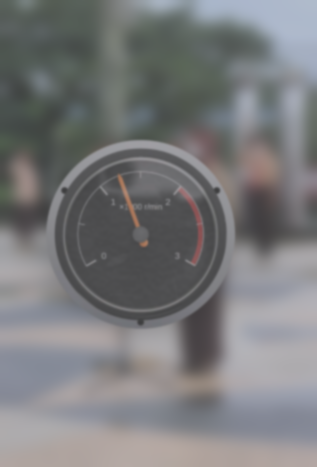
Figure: 1250rpm
